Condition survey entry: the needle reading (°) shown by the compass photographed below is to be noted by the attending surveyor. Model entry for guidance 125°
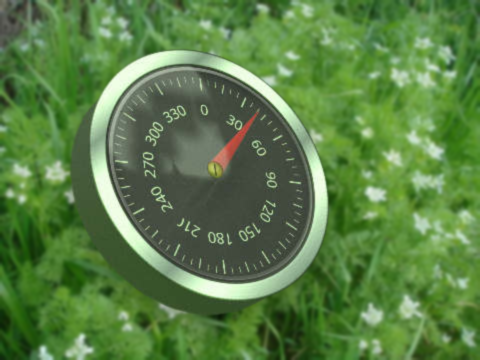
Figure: 40°
